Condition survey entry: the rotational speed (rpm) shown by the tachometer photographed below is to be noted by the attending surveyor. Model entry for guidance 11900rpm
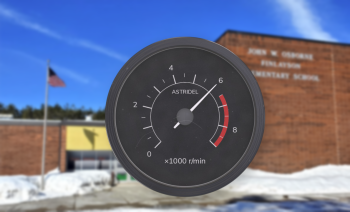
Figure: 6000rpm
